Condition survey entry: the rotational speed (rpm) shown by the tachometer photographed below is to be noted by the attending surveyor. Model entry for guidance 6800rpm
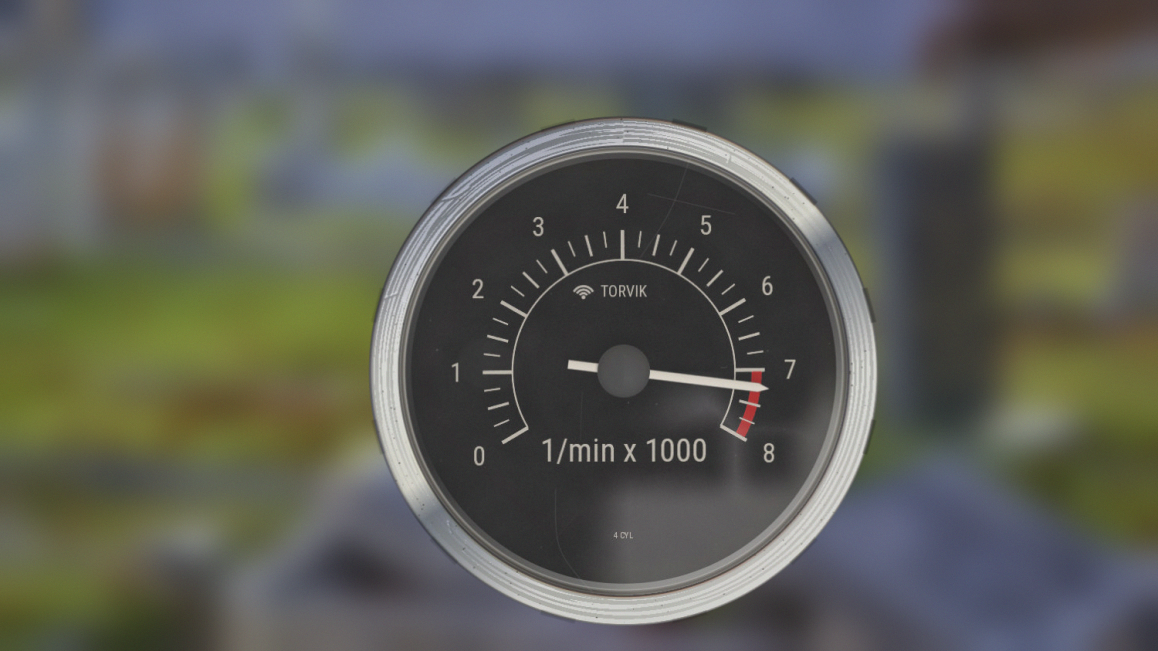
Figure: 7250rpm
